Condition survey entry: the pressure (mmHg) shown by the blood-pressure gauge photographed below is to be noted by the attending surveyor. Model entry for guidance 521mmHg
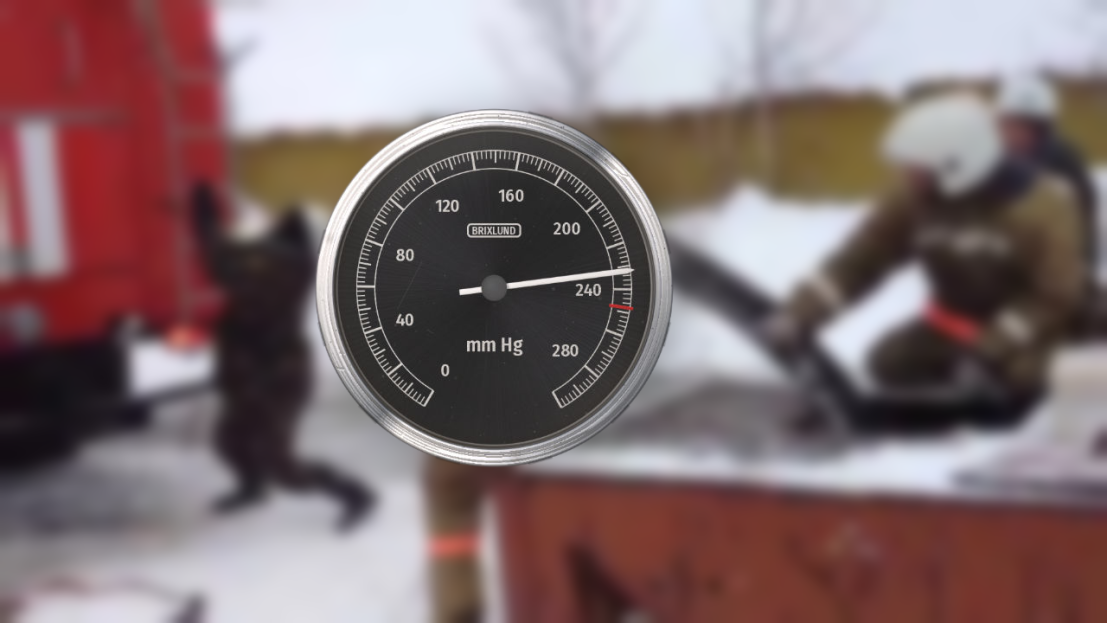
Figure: 232mmHg
